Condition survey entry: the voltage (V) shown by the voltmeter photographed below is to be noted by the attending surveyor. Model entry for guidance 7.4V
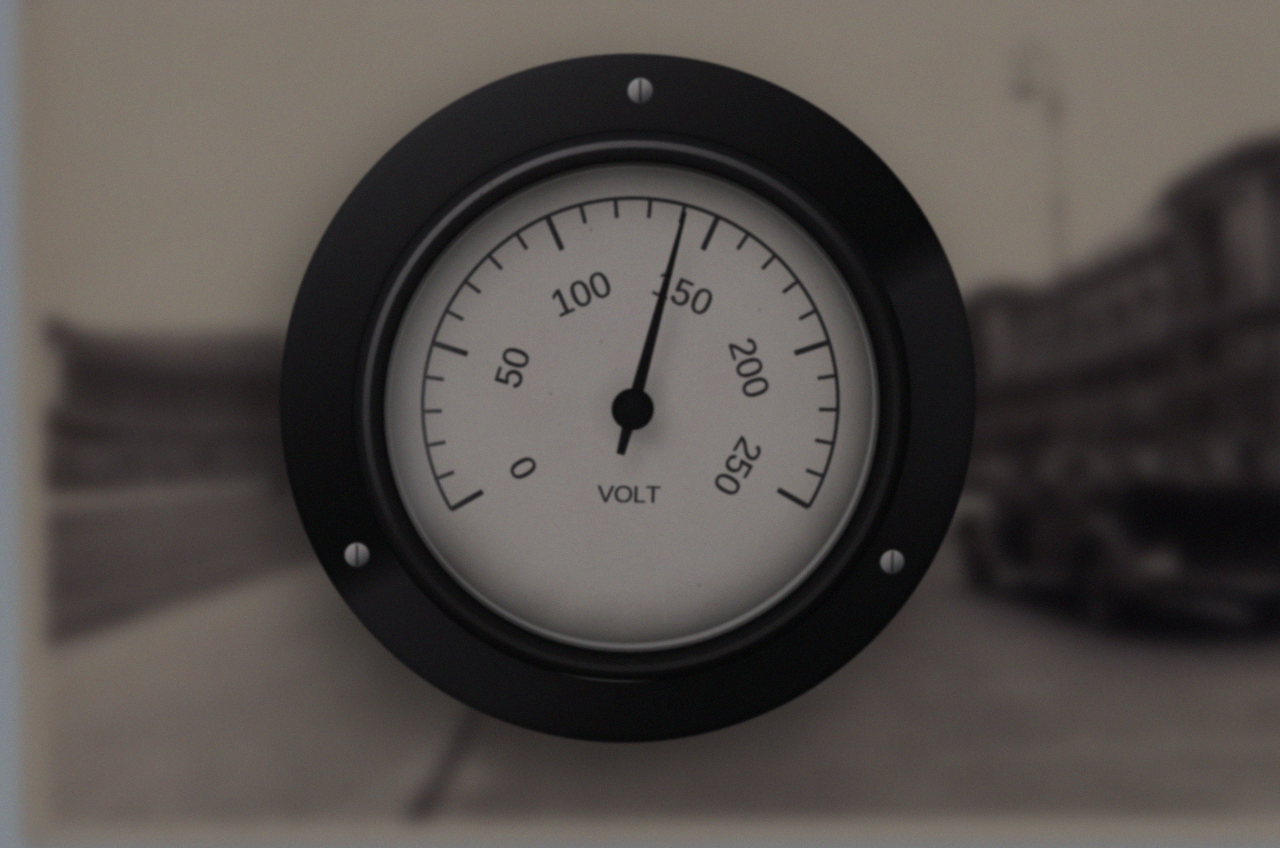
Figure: 140V
